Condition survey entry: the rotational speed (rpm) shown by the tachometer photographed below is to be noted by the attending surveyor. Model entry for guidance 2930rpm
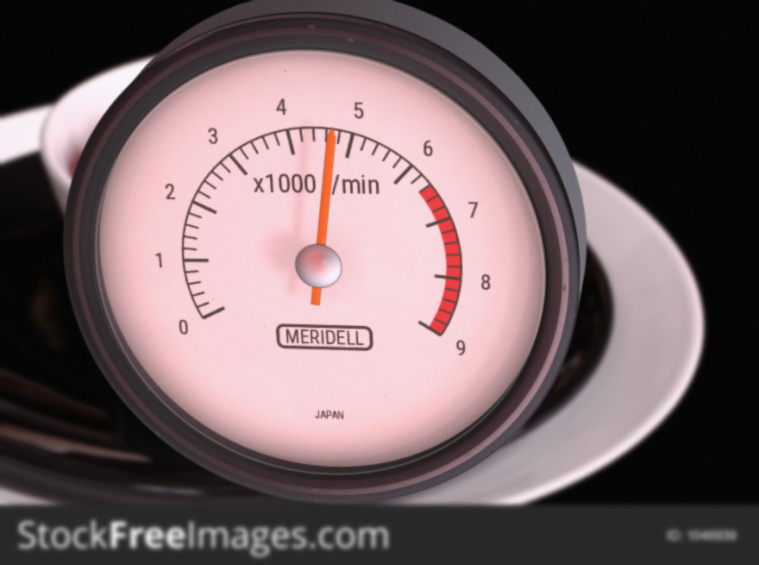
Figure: 4700rpm
